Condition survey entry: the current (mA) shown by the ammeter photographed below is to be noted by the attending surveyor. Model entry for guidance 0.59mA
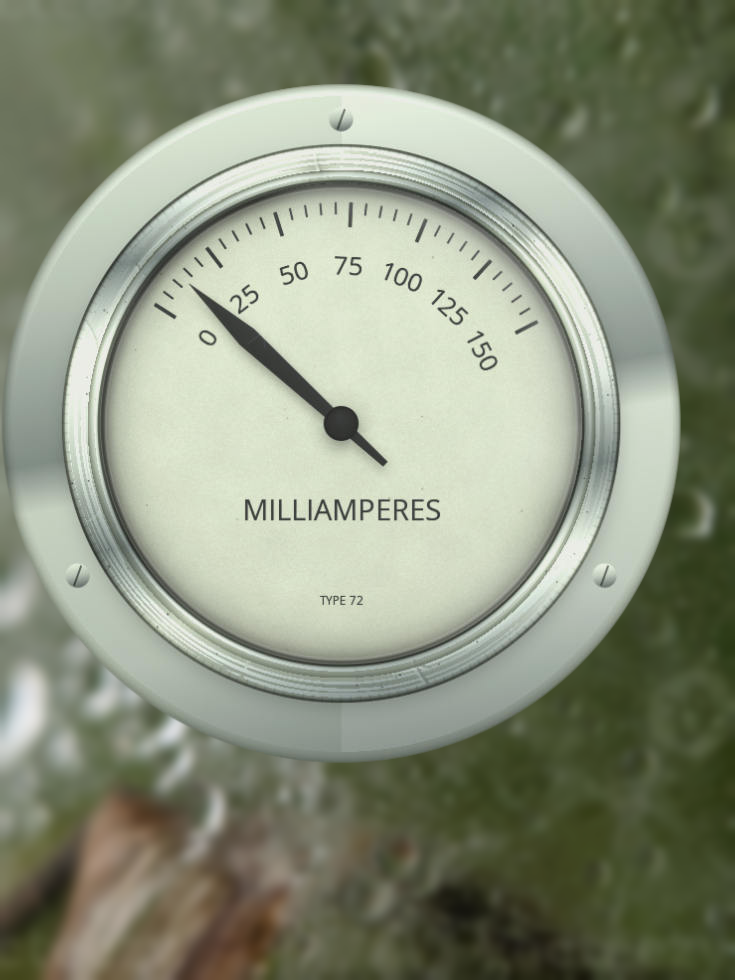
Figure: 12.5mA
